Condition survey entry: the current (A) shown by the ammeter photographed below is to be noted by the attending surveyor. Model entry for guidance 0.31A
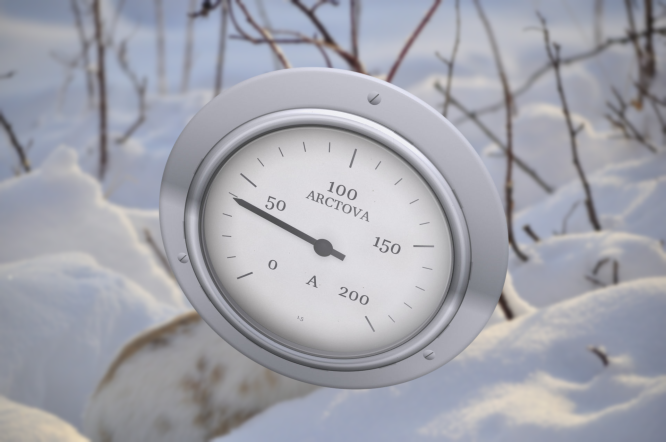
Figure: 40A
